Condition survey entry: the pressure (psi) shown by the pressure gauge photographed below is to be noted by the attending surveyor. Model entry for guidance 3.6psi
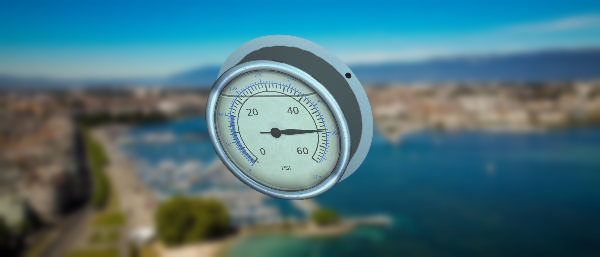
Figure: 50psi
